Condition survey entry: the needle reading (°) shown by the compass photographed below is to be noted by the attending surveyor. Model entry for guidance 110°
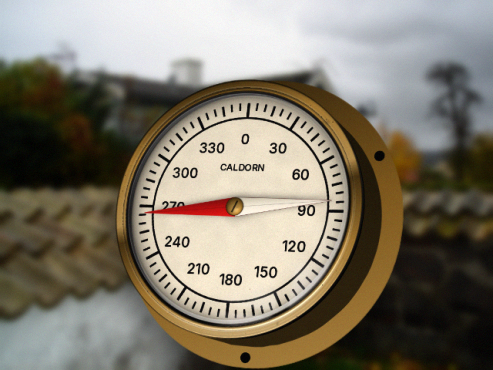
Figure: 265°
